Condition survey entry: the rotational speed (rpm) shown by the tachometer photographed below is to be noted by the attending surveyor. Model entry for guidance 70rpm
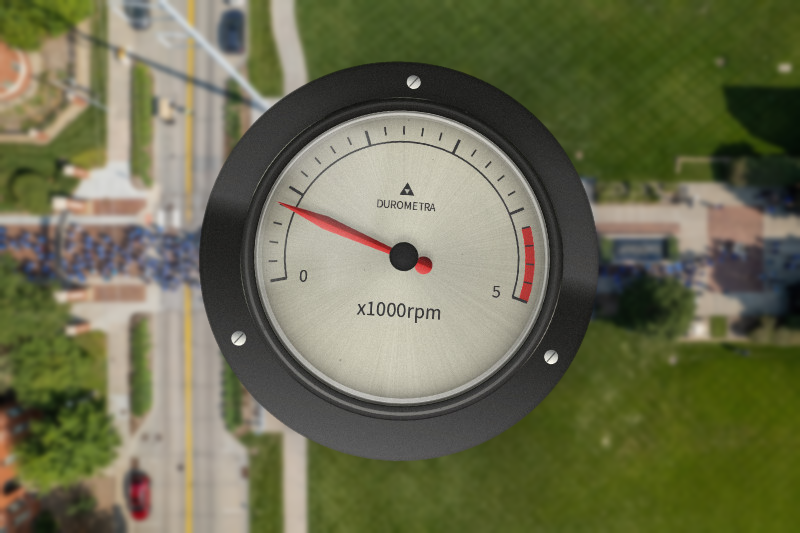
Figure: 800rpm
